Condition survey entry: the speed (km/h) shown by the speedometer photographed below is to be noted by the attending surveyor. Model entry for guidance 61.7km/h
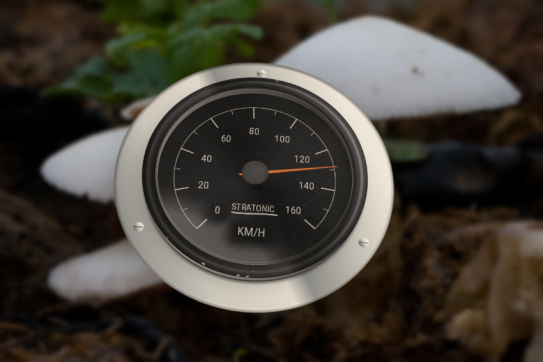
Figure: 130km/h
